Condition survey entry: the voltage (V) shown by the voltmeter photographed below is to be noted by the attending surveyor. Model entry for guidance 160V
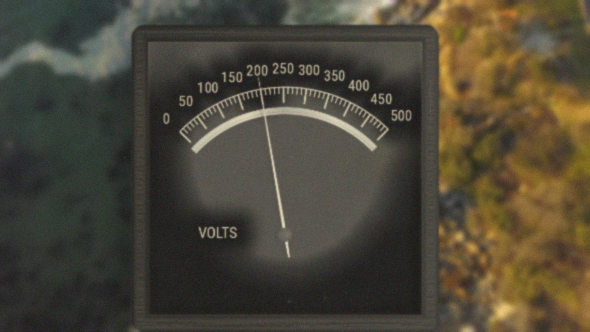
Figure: 200V
